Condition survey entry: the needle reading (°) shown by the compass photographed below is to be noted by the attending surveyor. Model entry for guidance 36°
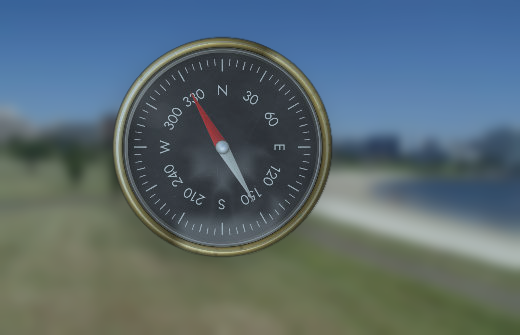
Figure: 330°
